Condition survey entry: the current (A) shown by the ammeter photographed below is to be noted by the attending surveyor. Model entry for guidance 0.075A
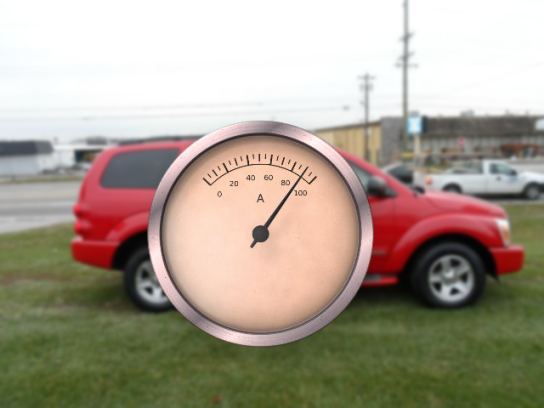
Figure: 90A
